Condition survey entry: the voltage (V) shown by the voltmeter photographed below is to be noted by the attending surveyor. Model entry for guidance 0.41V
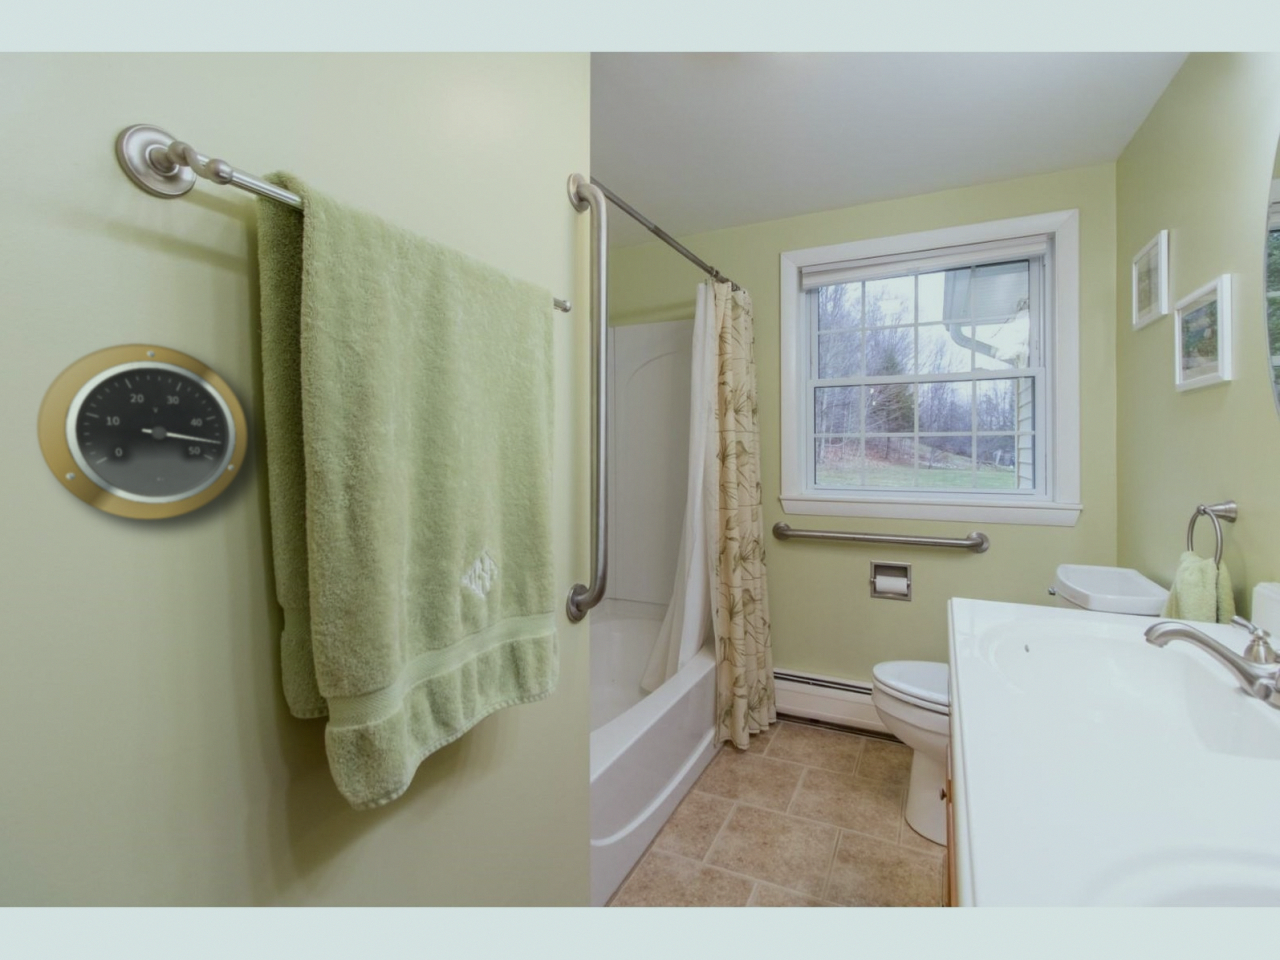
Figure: 46V
